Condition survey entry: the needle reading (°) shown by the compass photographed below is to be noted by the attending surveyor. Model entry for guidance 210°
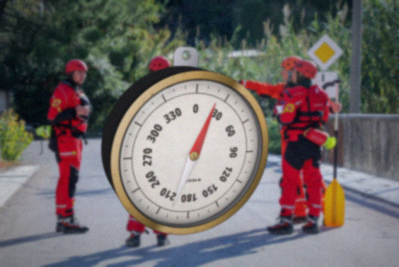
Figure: 20°
